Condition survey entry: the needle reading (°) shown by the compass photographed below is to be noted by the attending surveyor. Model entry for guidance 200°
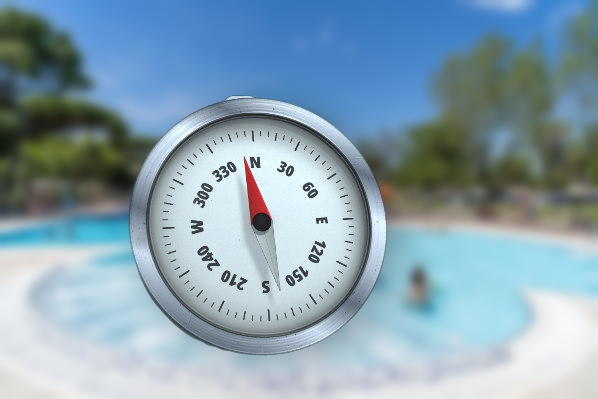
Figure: 350°
